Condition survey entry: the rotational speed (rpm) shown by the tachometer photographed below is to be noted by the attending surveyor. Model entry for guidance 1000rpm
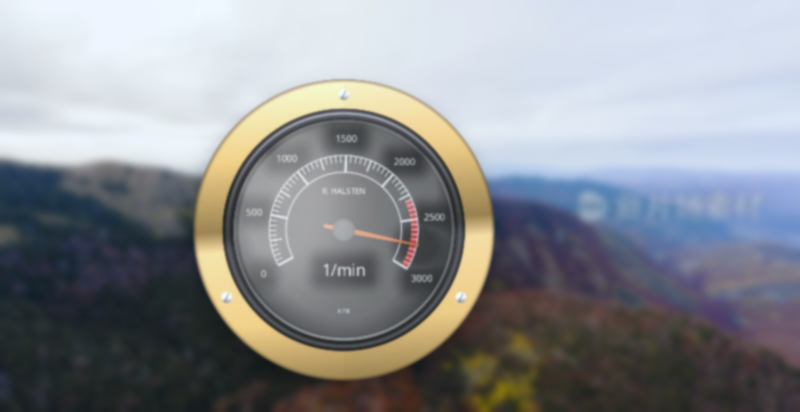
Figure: 2750rpm
